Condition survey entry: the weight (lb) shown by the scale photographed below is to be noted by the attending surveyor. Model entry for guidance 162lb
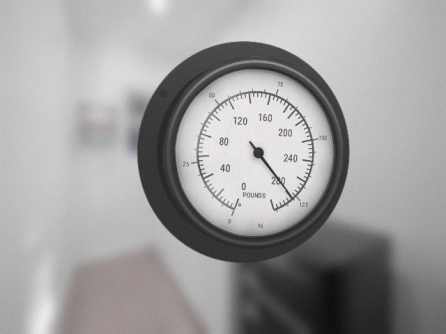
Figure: 280lb
